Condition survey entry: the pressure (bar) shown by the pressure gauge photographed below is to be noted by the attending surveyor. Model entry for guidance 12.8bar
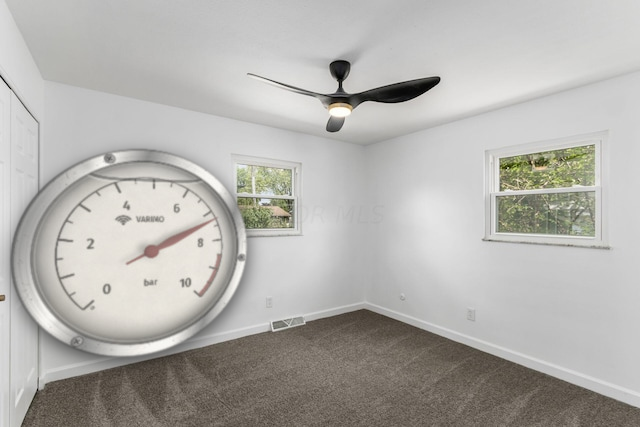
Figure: 7.25bar
